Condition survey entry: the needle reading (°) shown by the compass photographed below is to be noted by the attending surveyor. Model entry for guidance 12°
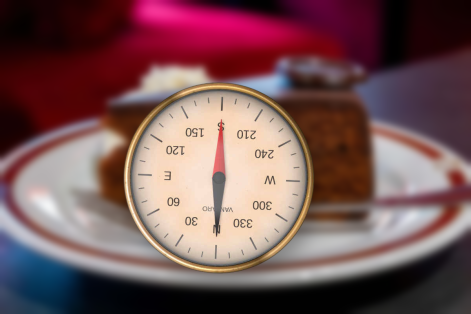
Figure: 180°
